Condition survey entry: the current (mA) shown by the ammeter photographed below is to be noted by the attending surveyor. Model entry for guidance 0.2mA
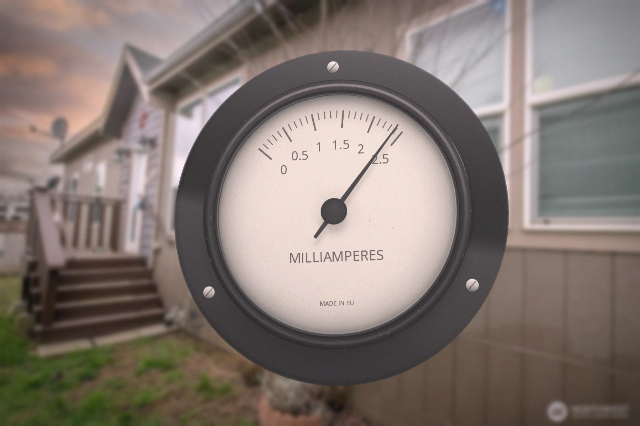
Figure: 2.4mA
